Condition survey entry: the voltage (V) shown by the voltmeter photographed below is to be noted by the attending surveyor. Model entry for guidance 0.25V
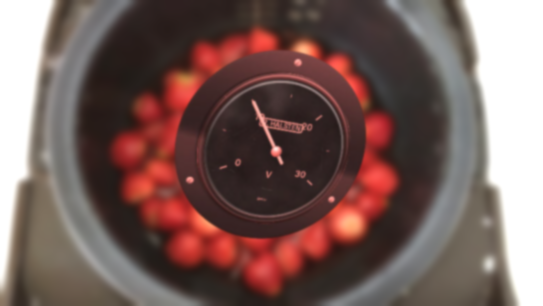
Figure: 10V
